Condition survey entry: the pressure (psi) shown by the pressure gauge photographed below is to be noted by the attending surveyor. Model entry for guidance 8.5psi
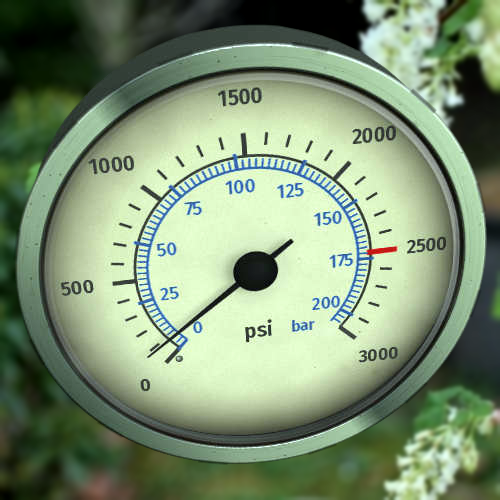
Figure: 100psi
